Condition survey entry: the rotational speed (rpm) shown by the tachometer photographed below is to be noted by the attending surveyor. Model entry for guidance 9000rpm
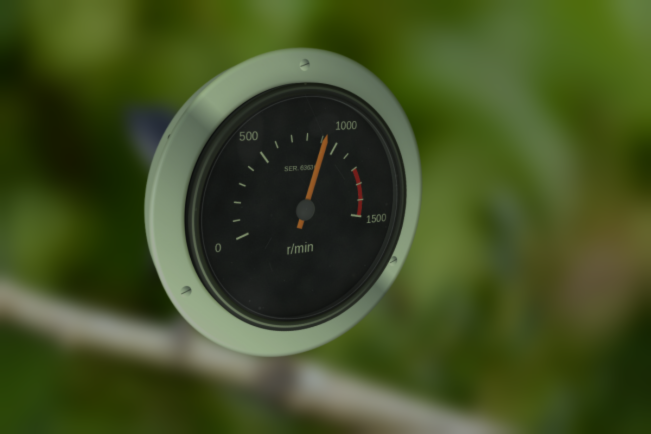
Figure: 900rpm
